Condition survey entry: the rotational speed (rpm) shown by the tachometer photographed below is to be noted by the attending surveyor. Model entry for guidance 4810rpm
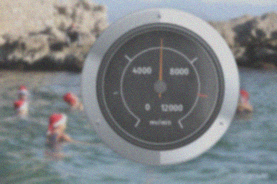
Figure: 6000rpm
